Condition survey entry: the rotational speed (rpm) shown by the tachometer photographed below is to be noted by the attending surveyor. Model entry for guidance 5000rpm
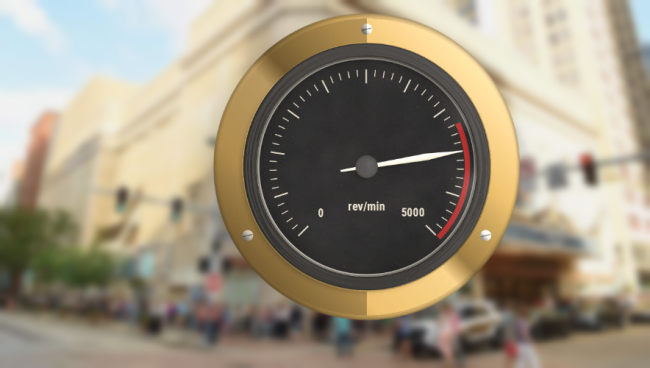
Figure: 4000rpm
